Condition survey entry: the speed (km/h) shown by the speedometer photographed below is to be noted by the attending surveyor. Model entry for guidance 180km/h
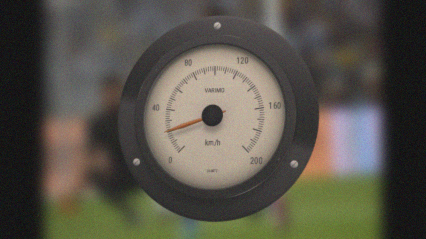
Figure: 20km/h
